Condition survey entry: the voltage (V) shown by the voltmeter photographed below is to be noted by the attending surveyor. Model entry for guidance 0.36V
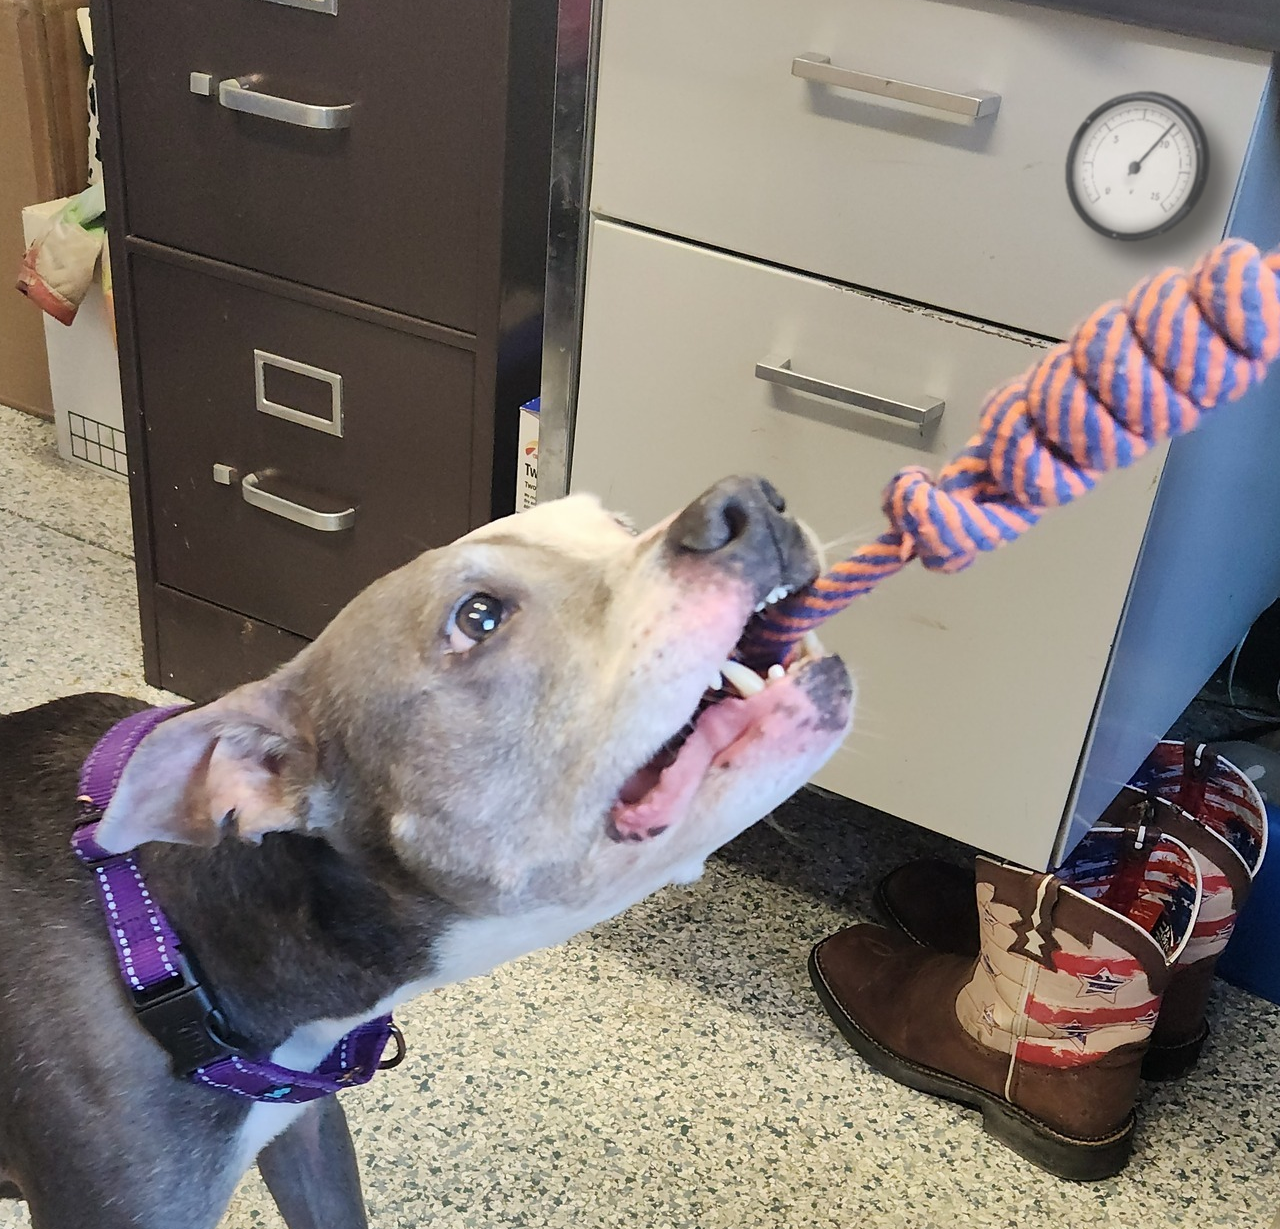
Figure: 9.5V
